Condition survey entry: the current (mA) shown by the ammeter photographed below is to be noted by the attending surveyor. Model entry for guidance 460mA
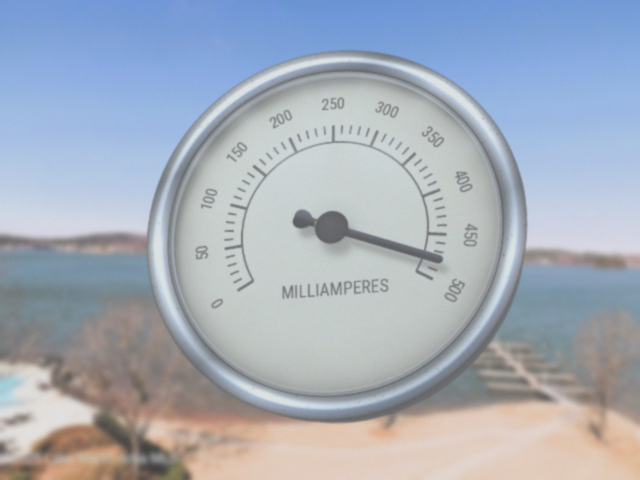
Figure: 480mA
